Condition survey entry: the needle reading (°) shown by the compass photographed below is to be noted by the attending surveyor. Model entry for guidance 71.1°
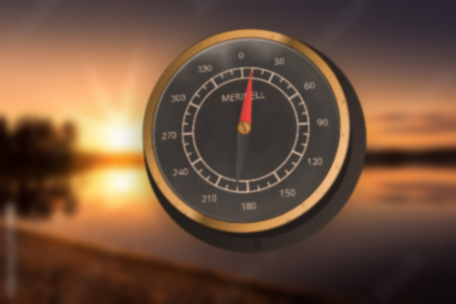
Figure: 10°
